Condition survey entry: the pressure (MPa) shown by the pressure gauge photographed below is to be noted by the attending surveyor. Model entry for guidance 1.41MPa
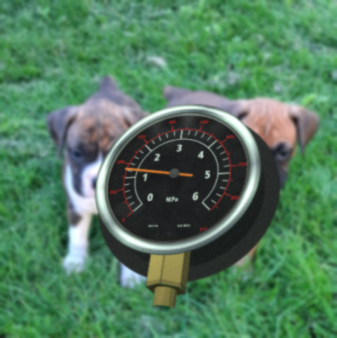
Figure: 1.2MPa
